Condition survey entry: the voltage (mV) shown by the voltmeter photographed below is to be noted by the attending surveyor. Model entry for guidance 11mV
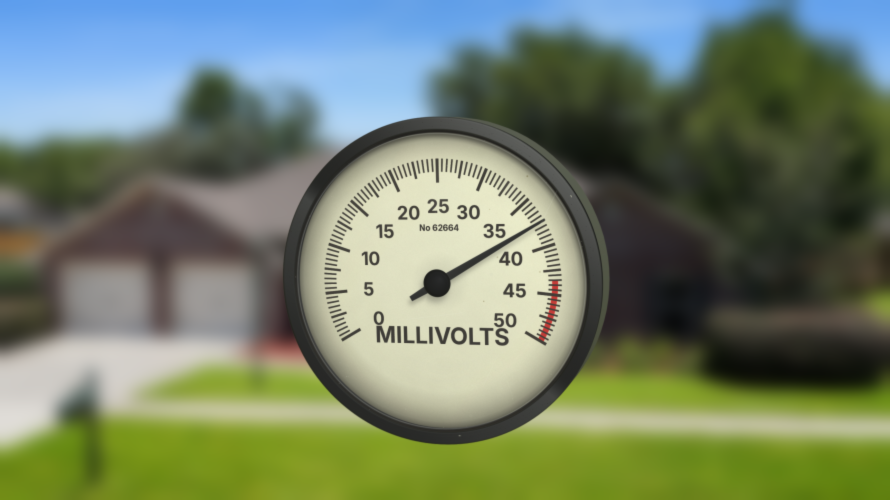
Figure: 37.5mV
